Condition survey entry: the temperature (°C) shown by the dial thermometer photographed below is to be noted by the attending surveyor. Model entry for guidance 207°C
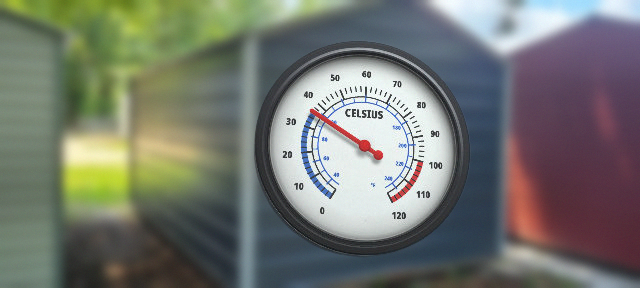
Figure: 36°C
